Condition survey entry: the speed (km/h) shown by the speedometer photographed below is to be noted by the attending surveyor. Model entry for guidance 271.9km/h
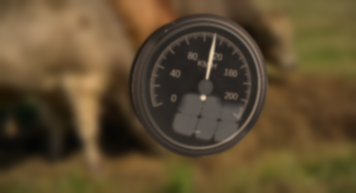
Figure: 110km/h
